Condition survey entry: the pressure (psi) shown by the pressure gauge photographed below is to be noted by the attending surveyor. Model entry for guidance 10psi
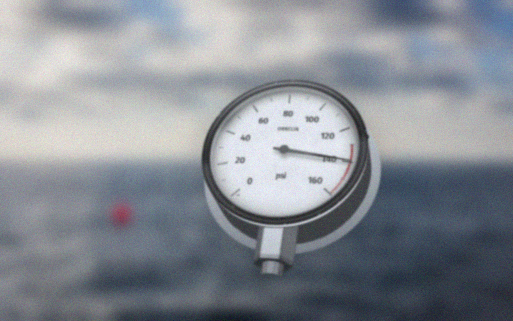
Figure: 140psi
